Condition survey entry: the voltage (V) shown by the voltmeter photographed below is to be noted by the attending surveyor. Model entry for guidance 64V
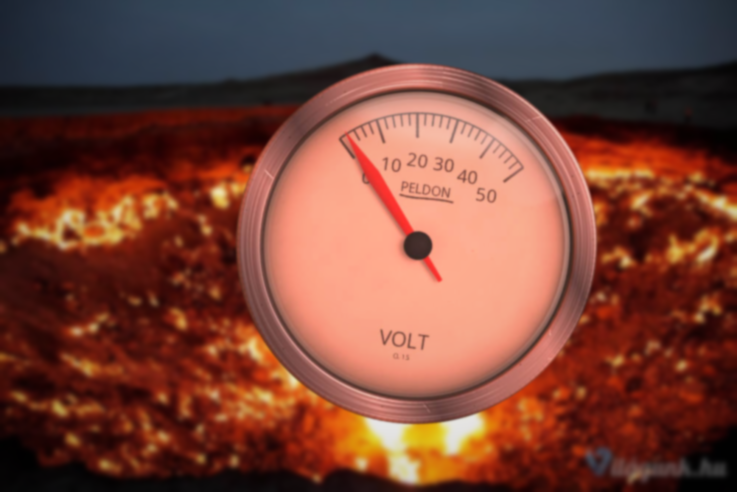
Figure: 2V
